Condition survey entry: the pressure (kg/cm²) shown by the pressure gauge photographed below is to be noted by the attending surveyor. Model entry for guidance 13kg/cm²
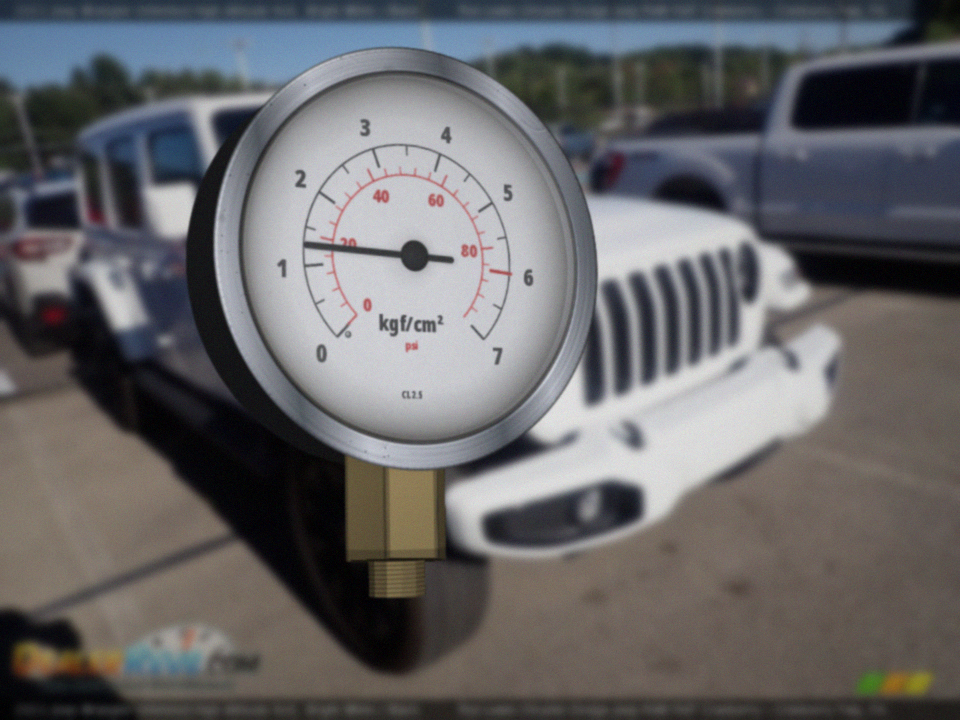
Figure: 1.25kg/cm²
